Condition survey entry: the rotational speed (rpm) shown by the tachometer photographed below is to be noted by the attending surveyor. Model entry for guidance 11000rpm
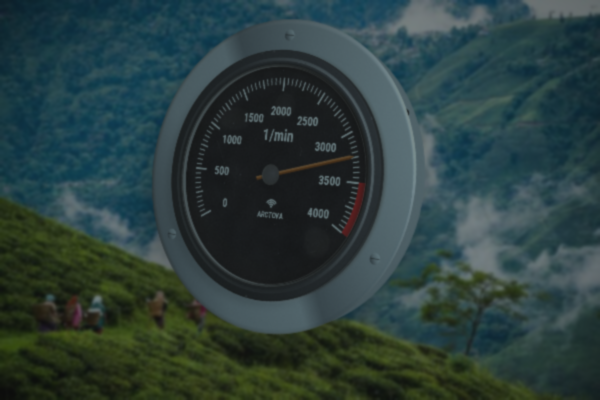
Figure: 3250rpm
